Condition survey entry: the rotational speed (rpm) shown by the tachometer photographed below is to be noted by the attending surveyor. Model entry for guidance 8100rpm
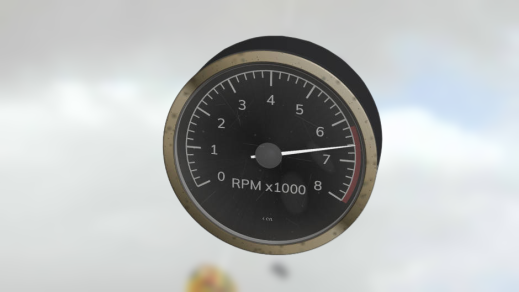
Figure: 6600rpm
